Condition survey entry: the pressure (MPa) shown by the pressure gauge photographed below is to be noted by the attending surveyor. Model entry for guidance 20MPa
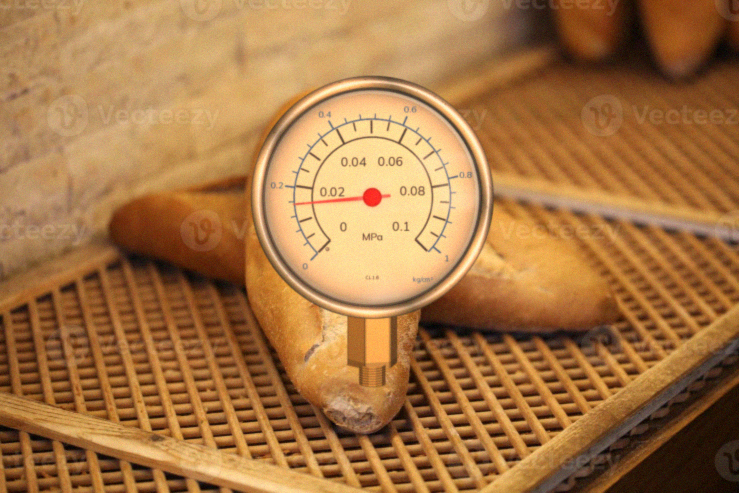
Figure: 0.015MPa
